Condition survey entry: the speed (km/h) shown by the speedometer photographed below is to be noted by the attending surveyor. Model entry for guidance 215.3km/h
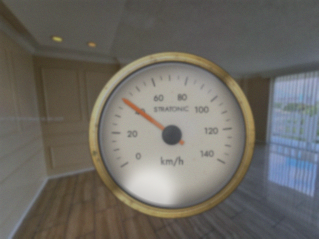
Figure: 40km/h
